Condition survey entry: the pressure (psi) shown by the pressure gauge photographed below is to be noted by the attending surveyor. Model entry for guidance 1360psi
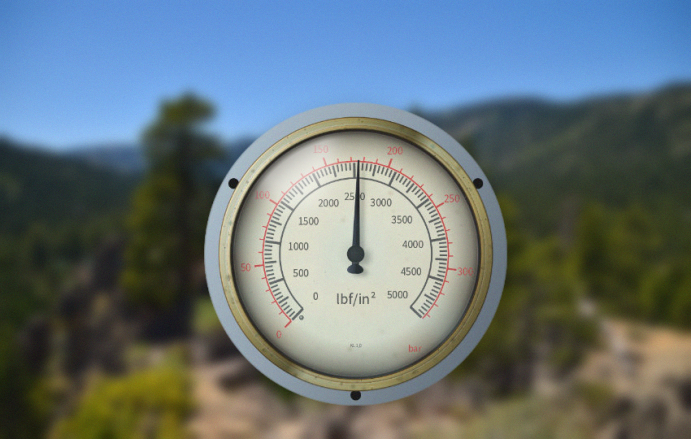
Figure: 2550psi
